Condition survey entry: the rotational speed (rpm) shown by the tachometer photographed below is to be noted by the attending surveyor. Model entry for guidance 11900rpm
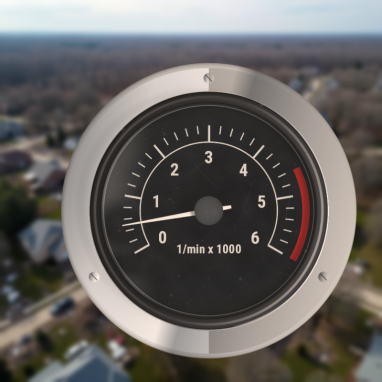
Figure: 500rpm
